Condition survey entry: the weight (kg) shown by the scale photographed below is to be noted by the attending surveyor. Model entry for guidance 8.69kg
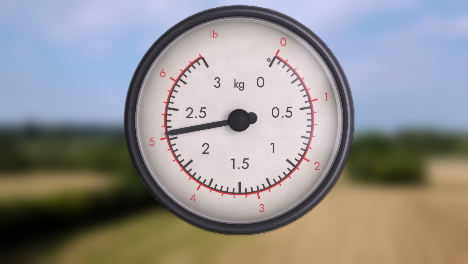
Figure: 2.3kg
